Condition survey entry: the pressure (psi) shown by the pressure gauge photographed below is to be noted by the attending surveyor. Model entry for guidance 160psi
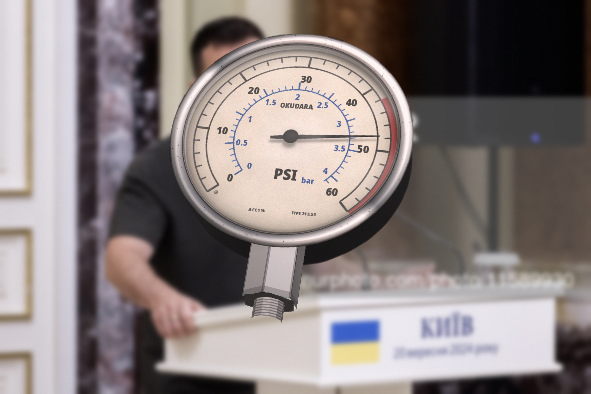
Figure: 48psi
